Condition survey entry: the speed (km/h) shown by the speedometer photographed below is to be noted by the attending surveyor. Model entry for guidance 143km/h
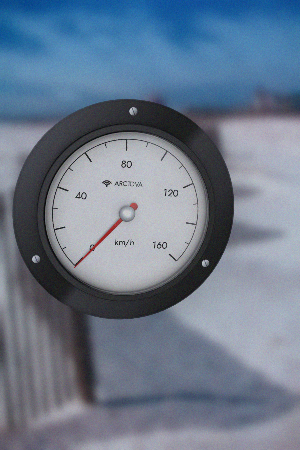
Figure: 0km/h
